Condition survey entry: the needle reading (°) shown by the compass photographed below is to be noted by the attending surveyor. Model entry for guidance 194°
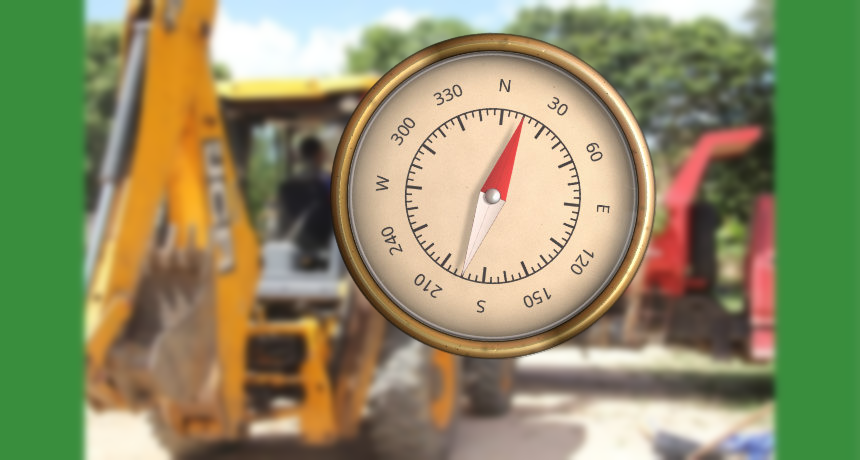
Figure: 15°
